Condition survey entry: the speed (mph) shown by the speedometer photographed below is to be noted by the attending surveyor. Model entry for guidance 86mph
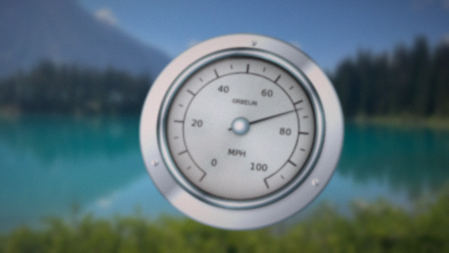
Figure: 72.5mph
